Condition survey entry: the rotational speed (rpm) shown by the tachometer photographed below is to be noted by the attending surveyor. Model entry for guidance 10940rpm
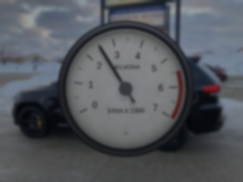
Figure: 2500rpm
